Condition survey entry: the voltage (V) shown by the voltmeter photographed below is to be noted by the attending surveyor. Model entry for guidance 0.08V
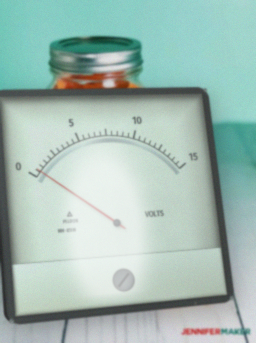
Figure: 0.5V
